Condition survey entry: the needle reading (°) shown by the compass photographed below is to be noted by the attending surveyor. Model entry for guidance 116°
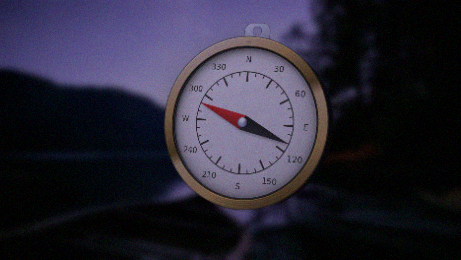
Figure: 290°
